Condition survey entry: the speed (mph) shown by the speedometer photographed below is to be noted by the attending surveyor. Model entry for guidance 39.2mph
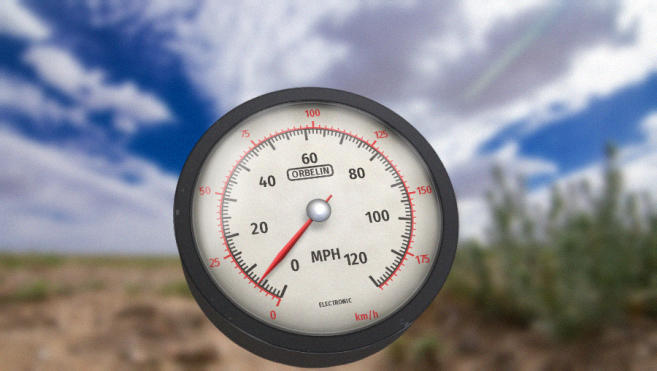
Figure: 6mph
